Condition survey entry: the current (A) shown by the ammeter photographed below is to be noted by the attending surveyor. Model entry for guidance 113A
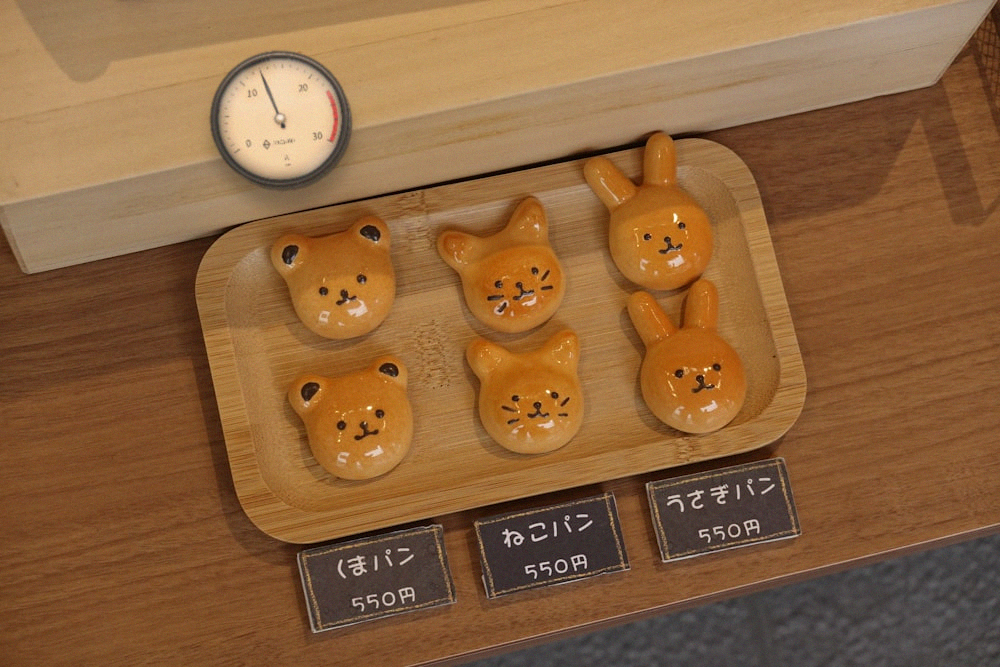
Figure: 13A
